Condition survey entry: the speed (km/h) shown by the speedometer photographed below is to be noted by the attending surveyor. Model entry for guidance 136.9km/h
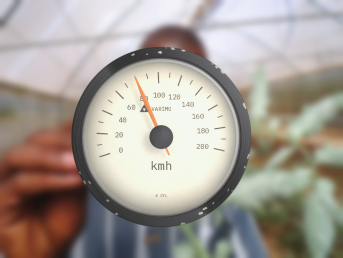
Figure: 80km/h
